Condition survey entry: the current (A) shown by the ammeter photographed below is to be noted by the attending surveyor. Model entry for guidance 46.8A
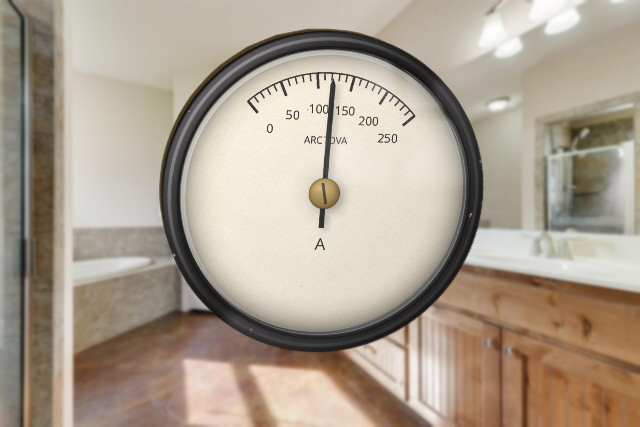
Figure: 120A
